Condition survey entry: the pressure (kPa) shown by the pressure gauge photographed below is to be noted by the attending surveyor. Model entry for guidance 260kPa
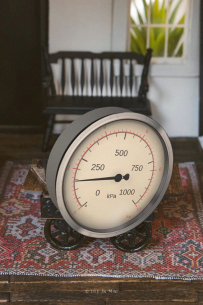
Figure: 150kPa
